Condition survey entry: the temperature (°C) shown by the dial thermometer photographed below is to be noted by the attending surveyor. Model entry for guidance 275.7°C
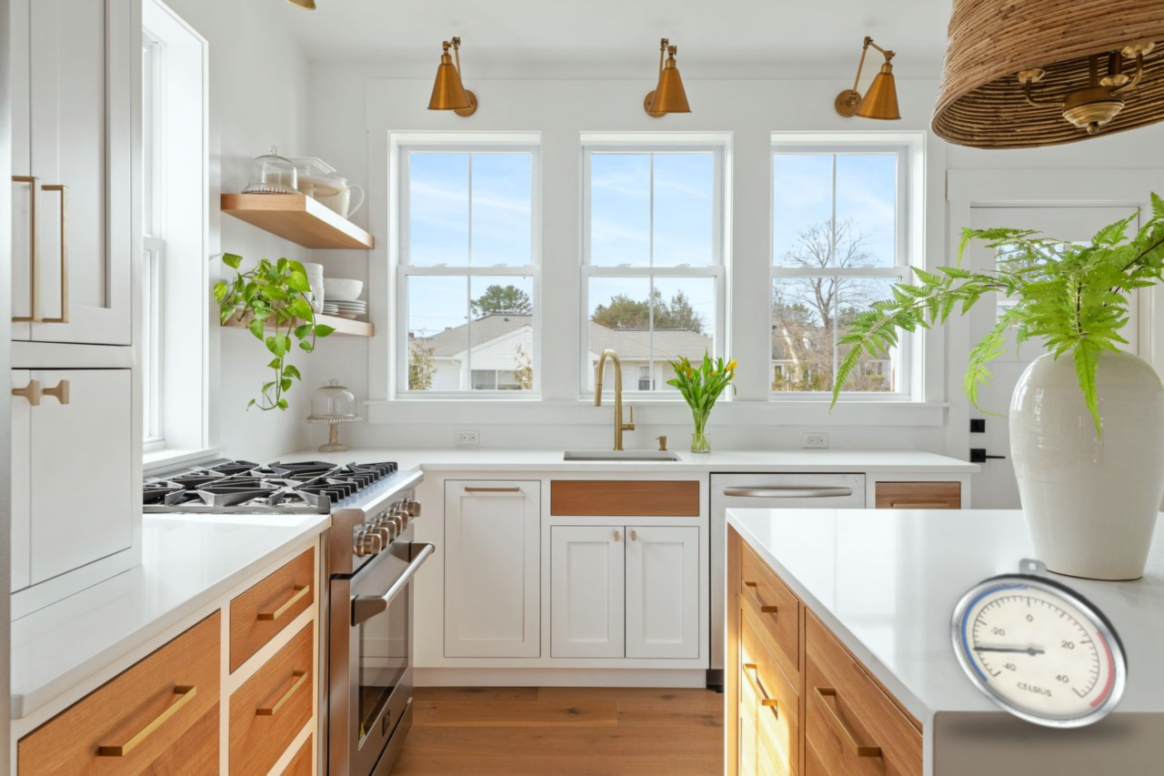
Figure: -30°C
